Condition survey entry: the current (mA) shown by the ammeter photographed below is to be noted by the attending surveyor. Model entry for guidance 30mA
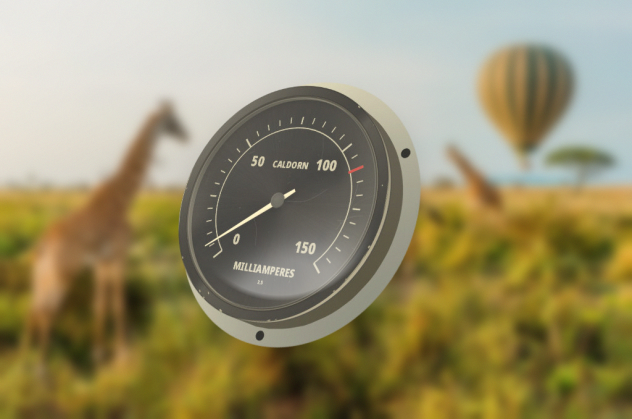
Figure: 5mA
